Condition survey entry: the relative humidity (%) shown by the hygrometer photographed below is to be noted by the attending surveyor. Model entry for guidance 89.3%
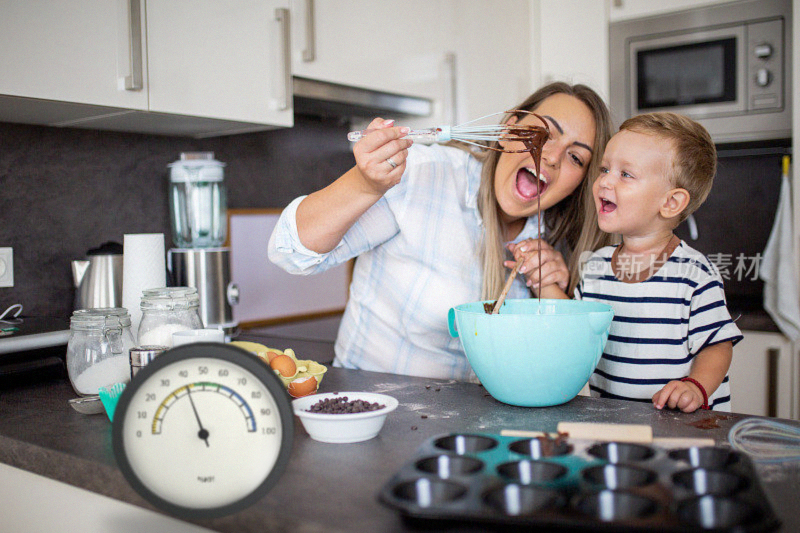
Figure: 40%
